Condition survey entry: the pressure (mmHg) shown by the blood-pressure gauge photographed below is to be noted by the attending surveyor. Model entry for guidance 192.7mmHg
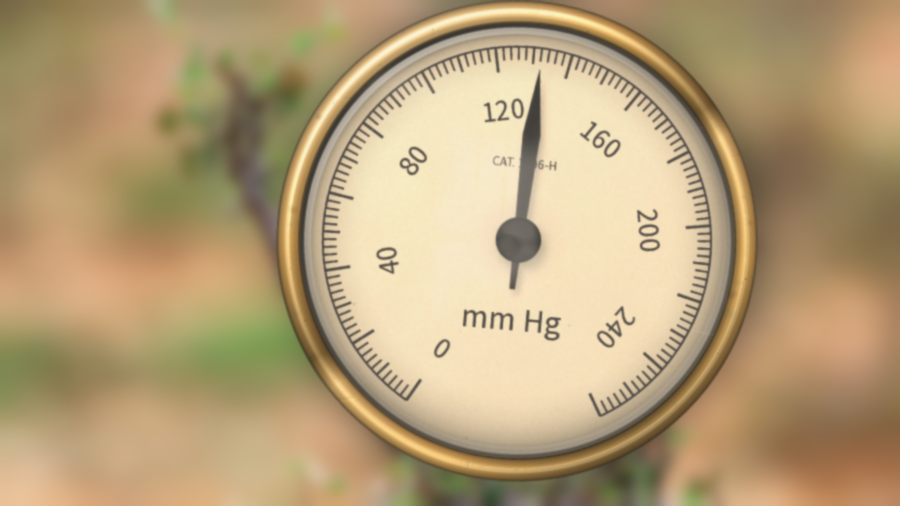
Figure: 132mmHg
